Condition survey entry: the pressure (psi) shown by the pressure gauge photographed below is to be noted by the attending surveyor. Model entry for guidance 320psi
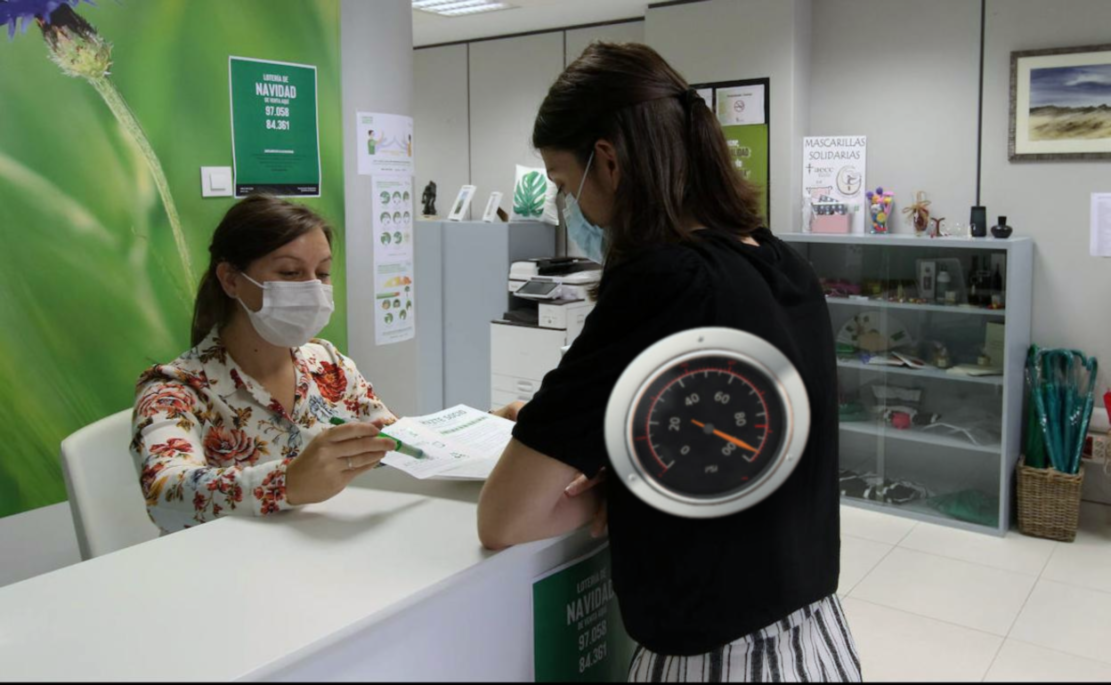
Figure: 95psi
